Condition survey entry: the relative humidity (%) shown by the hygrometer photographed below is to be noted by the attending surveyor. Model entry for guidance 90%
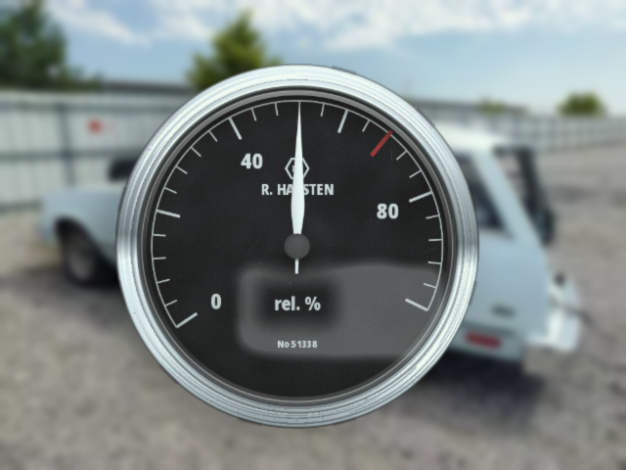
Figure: 52%
